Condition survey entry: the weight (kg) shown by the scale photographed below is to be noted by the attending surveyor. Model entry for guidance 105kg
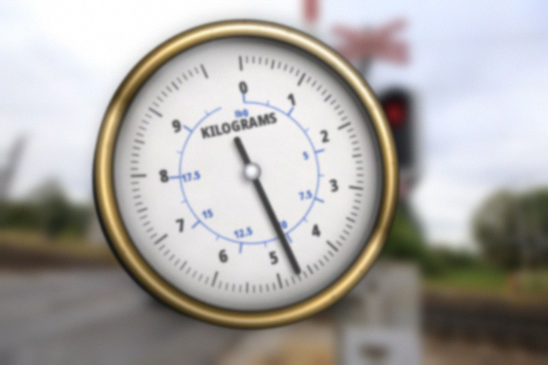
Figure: 4.7kg
